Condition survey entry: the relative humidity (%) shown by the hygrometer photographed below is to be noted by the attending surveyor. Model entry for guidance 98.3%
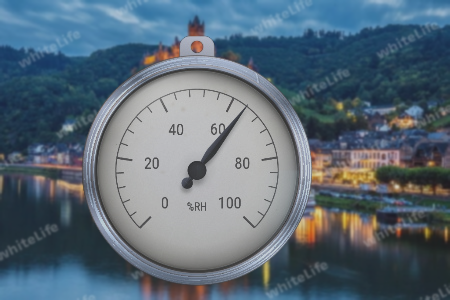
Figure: 64%
